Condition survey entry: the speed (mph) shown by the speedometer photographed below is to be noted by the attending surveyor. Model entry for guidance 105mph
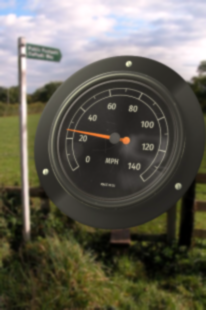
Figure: 25mph
